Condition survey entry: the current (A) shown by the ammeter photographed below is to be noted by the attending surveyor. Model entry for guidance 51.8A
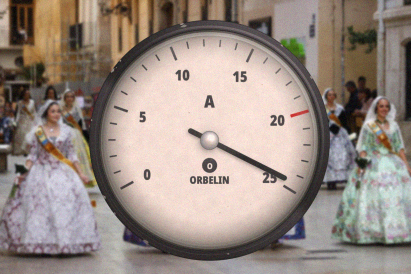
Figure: 24.5A
